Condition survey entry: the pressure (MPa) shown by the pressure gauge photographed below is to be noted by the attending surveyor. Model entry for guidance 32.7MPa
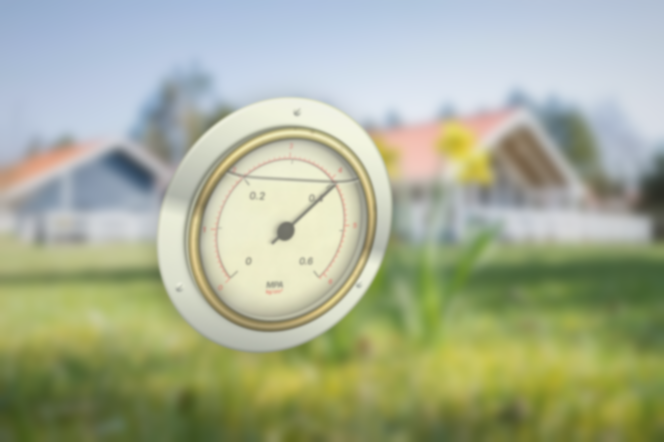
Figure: 0.4MPa
